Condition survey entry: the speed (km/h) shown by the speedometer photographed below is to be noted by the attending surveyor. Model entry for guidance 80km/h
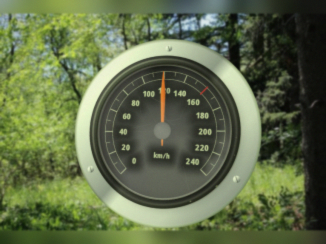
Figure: 120km/h
